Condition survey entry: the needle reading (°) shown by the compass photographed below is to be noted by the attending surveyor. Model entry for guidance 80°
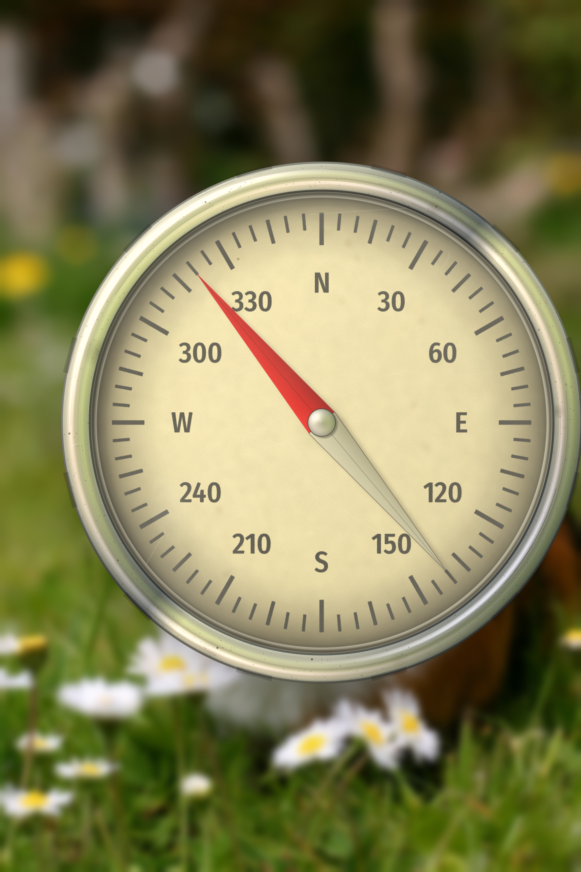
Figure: 320°
